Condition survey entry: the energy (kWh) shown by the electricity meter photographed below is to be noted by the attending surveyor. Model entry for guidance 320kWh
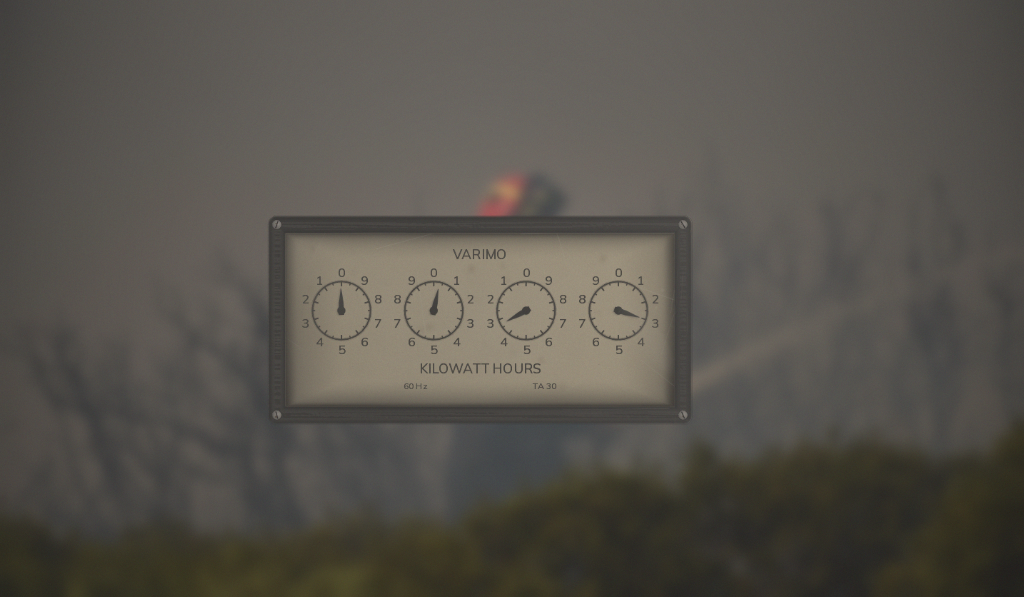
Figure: 33kWh
